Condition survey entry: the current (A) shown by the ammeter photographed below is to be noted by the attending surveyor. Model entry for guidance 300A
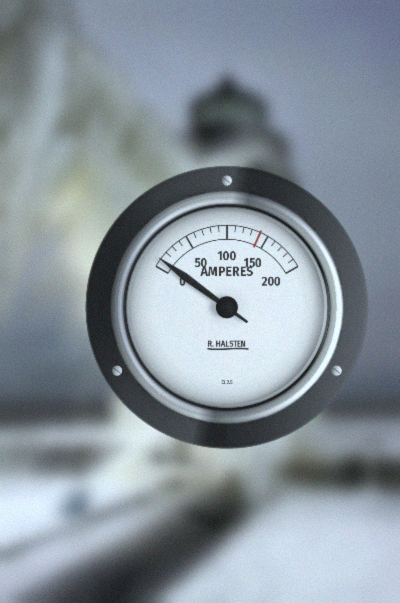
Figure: 10A
